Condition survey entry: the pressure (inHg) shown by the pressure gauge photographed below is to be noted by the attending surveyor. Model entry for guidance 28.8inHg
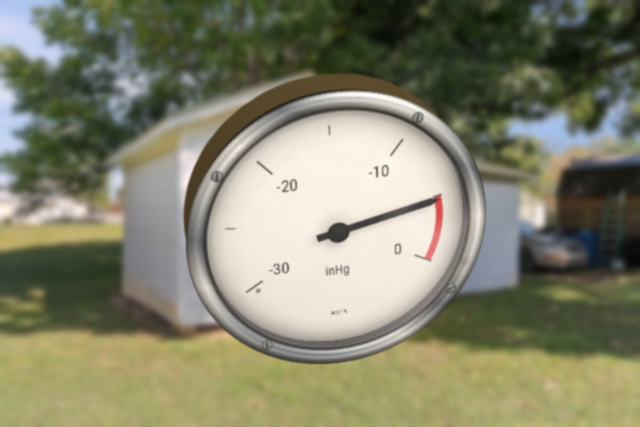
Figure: -5inHg
